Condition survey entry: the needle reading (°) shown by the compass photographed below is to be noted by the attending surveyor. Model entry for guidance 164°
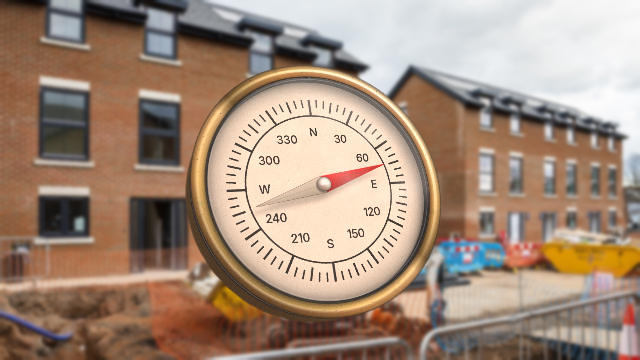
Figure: 75°
